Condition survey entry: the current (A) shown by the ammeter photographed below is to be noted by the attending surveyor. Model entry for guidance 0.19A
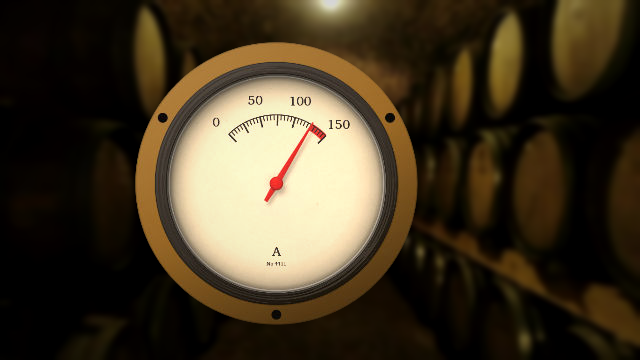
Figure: 125A
